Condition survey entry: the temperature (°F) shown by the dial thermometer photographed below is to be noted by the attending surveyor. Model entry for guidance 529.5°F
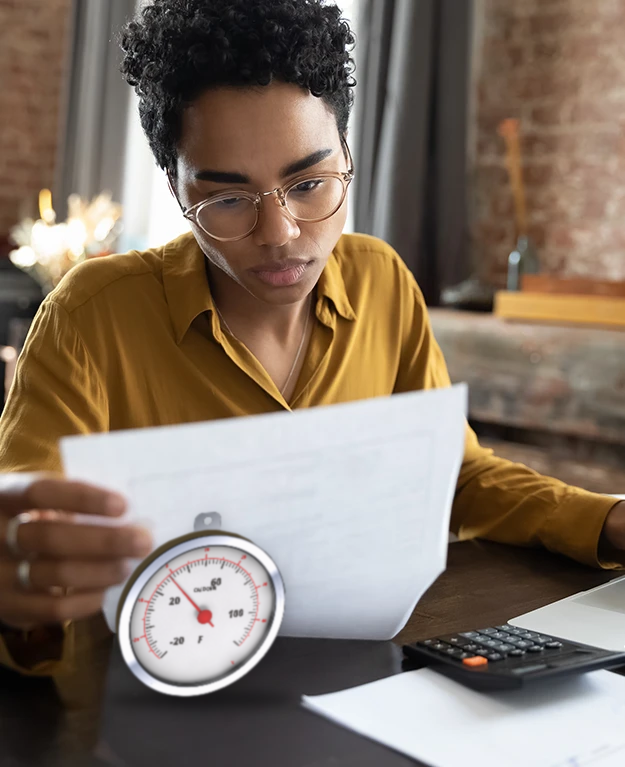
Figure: 30°F
